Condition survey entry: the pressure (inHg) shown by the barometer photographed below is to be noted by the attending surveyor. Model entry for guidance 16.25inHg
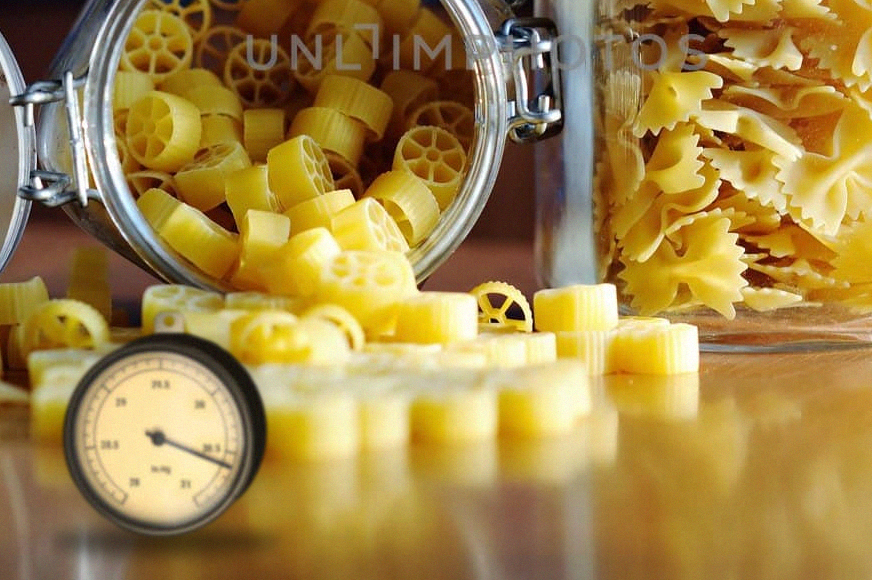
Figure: 30.6inHg
